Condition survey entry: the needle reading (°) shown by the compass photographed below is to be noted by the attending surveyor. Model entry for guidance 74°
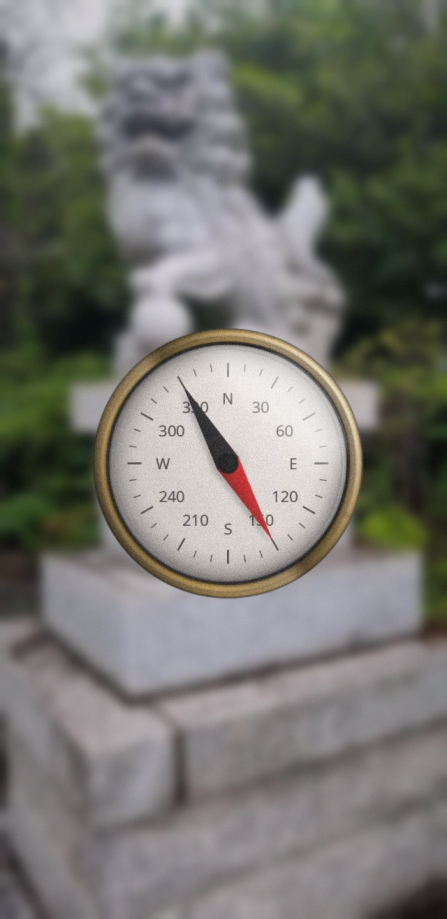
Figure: 150°
